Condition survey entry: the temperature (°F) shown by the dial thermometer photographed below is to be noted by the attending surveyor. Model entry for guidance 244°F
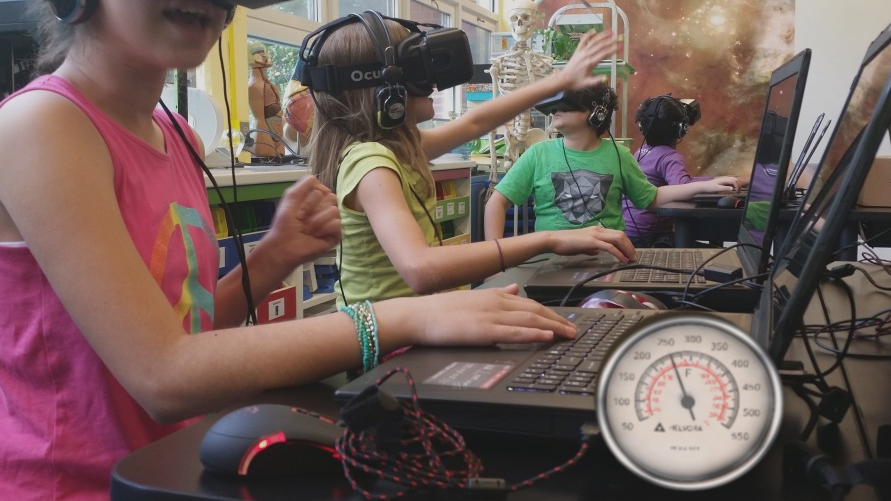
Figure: 250°F
